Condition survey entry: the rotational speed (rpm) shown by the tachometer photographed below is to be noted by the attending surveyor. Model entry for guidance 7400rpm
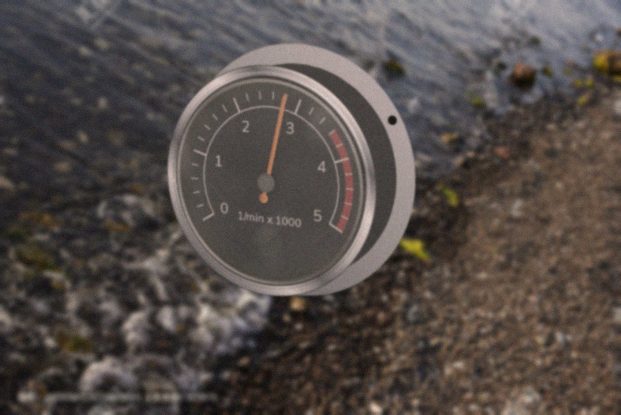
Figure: 2800rpm
